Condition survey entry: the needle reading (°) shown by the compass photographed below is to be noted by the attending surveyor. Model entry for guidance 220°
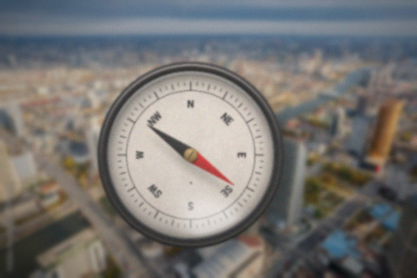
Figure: 125°
